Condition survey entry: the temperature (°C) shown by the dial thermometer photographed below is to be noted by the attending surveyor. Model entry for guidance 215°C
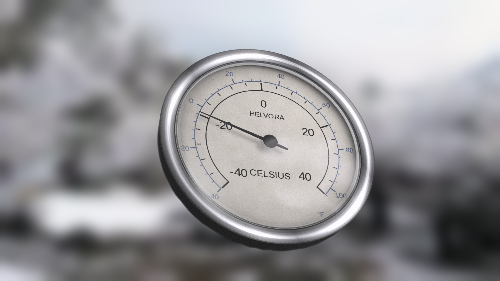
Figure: -20°C
